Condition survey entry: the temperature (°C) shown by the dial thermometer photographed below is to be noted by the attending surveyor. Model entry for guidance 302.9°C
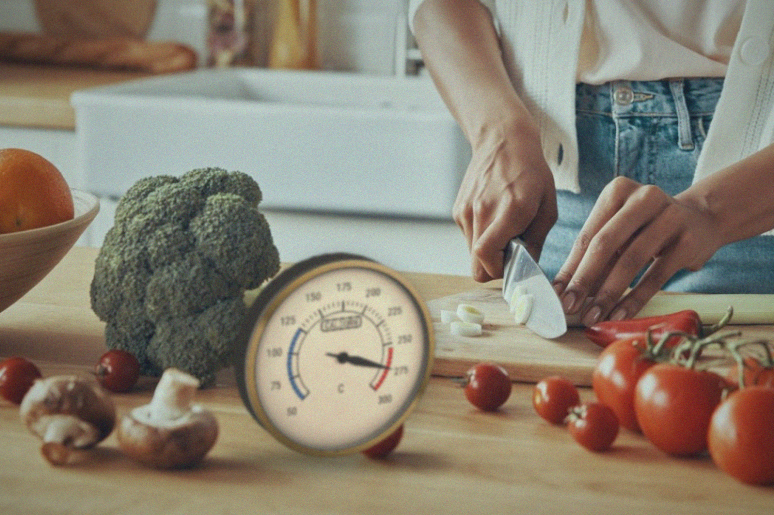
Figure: 275°C
